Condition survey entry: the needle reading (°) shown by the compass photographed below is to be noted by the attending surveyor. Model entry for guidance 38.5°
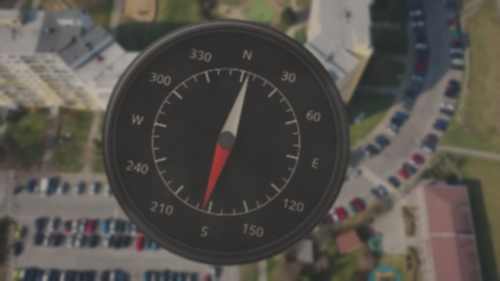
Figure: 185°
